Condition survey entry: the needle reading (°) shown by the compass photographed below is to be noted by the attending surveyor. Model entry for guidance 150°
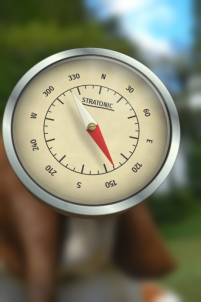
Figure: 140°
